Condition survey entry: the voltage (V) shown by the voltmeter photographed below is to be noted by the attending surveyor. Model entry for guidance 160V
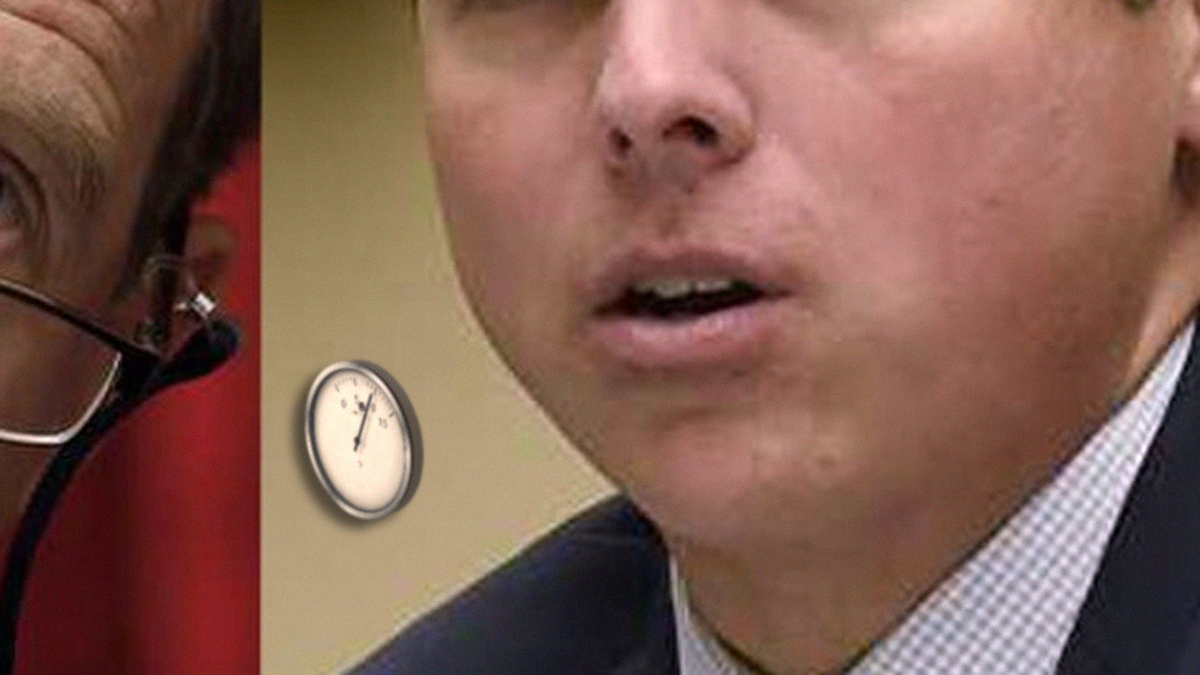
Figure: 10V
